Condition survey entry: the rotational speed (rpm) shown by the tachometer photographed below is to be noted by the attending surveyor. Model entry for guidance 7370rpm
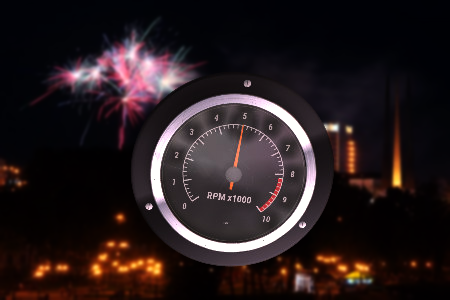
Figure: 5000rpm
